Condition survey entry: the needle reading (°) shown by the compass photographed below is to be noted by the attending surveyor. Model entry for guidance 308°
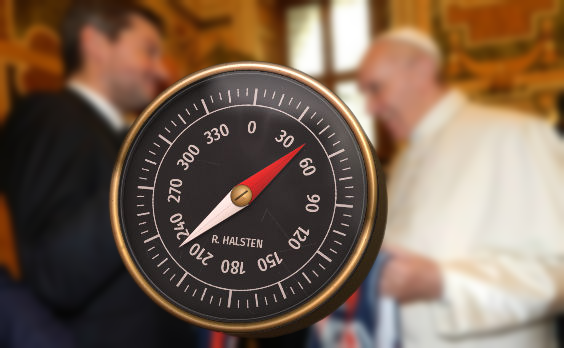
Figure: 45°
